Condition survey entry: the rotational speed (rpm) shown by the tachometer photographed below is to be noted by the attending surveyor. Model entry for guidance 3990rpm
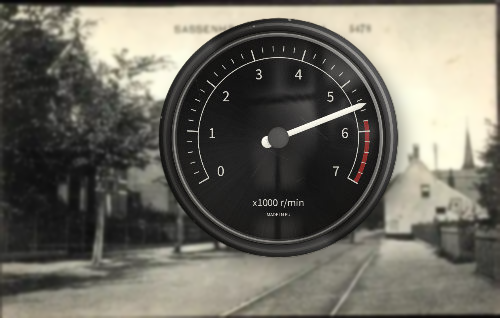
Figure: 5500rpm
